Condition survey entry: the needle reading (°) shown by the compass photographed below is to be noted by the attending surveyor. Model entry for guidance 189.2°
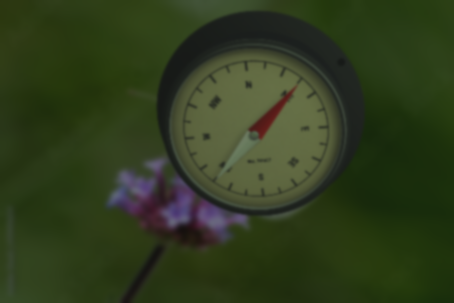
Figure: 45°
